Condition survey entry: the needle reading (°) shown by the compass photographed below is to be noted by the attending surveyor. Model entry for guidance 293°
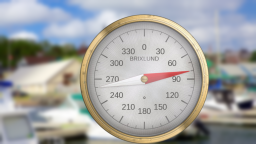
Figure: 80°
